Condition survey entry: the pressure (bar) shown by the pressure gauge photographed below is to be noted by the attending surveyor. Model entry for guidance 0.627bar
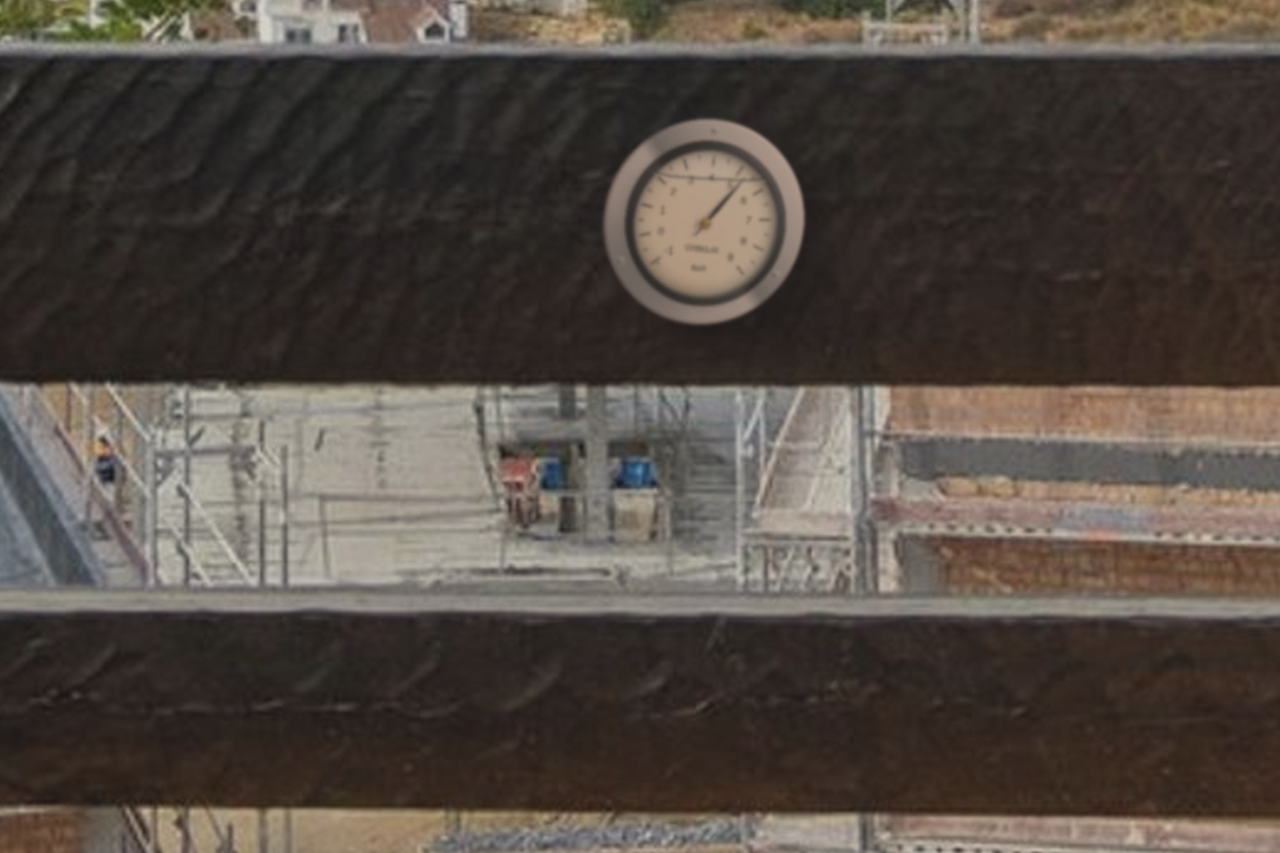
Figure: 5.25bar
